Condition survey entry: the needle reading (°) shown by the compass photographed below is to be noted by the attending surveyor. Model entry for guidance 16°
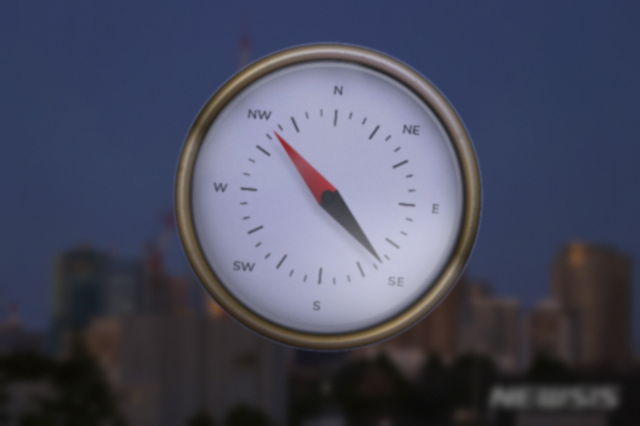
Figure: 315°
